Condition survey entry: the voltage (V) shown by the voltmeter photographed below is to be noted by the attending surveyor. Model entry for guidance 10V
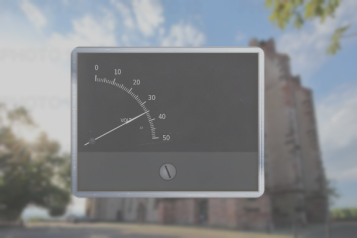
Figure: 35V
